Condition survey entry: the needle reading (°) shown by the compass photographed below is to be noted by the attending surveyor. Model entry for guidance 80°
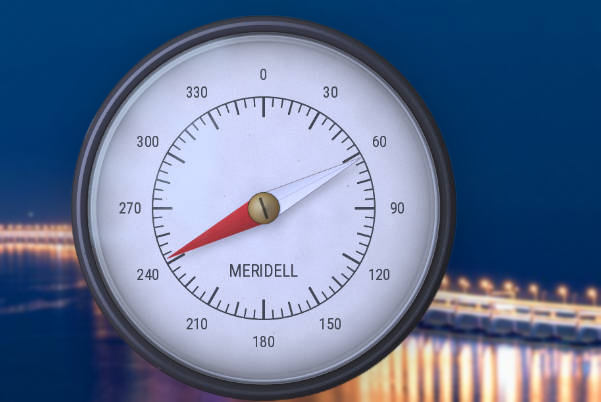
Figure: 242.5°
